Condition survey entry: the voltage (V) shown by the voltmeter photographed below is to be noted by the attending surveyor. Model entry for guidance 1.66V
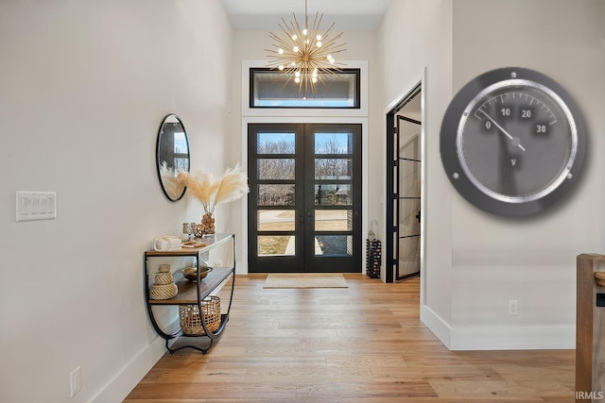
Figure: 2V
